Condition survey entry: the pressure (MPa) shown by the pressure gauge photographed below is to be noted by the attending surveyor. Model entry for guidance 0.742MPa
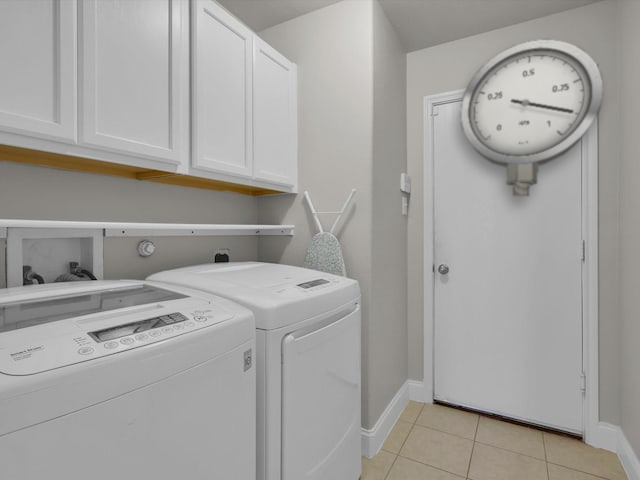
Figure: 0.9MPa
